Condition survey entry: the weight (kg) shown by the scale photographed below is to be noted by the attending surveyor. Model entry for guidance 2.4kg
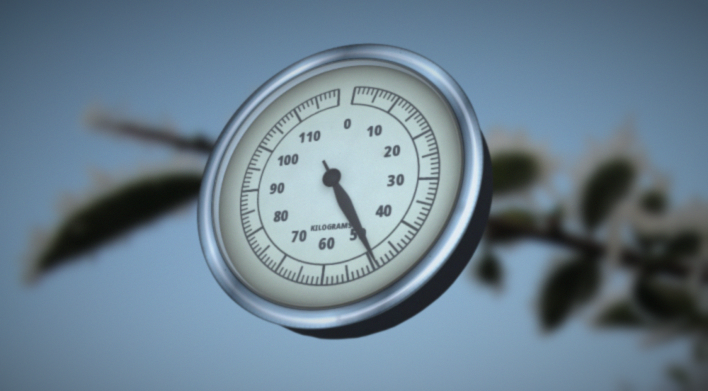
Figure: 49kg
